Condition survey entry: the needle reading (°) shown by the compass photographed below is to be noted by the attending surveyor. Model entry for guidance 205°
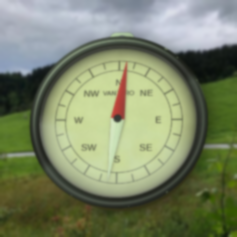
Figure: 7.5°
